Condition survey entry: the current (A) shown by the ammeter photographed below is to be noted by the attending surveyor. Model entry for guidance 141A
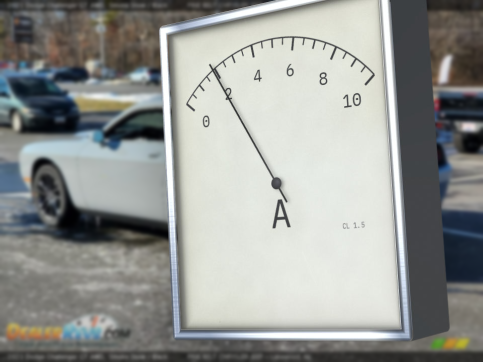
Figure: 2A
